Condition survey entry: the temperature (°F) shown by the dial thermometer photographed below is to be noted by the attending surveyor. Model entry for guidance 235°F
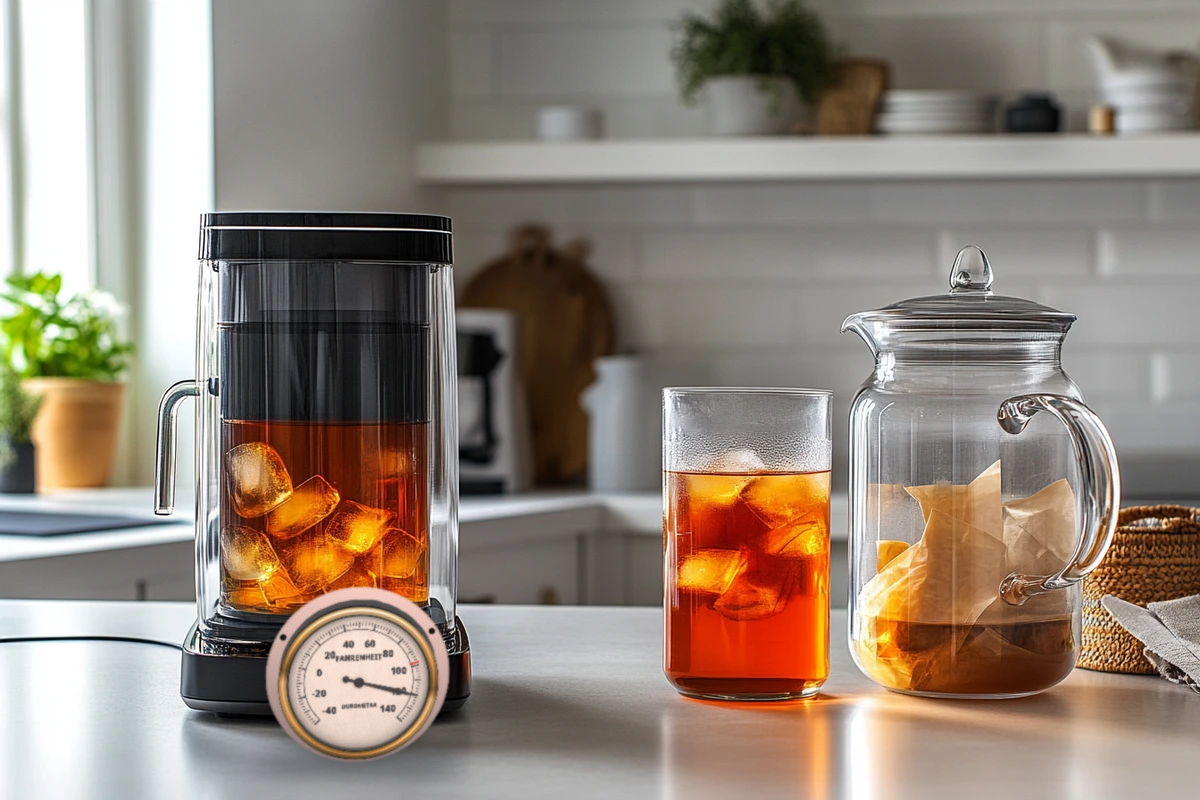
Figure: 120°F
